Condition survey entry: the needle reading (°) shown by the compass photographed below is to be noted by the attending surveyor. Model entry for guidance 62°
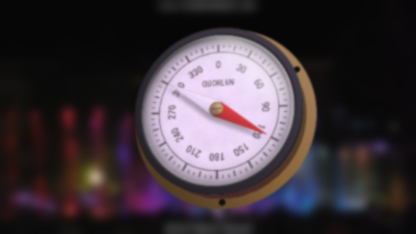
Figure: 120°
